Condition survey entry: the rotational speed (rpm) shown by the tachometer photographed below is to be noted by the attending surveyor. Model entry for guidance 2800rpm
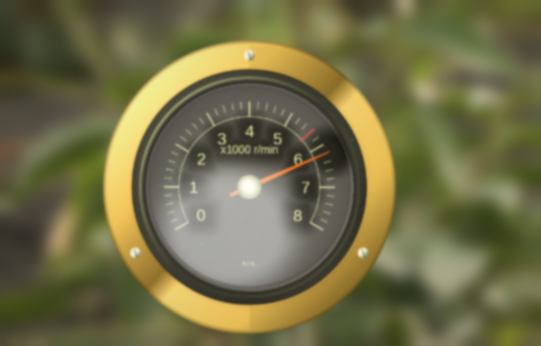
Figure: 6200rpm
